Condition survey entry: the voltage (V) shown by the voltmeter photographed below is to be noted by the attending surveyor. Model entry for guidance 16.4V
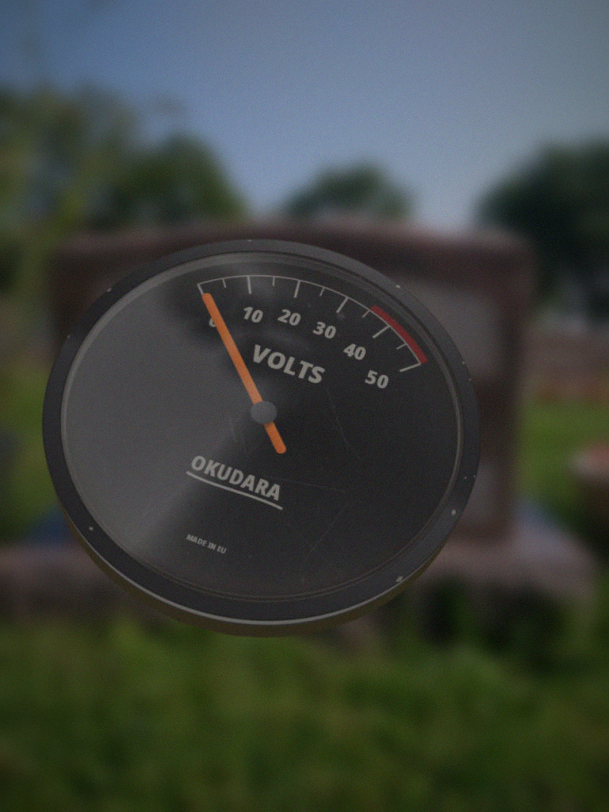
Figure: 0V
